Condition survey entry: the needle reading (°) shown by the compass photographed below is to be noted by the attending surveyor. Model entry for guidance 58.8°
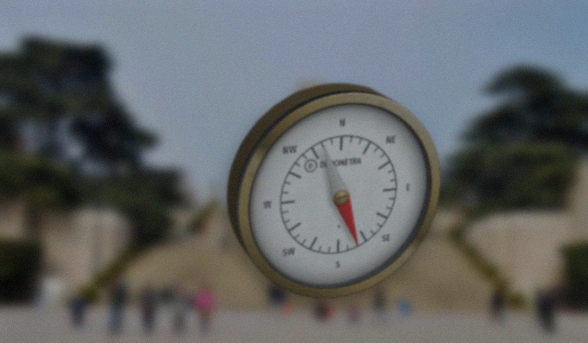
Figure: 160°
